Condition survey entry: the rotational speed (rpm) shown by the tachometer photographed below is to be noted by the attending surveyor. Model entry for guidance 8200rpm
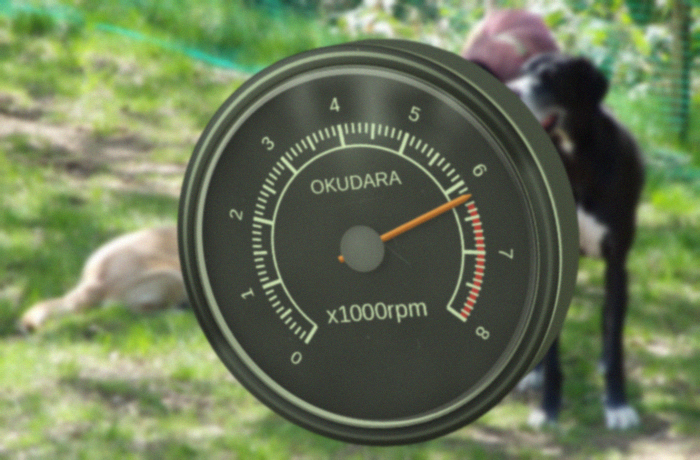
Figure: 6200rpm
